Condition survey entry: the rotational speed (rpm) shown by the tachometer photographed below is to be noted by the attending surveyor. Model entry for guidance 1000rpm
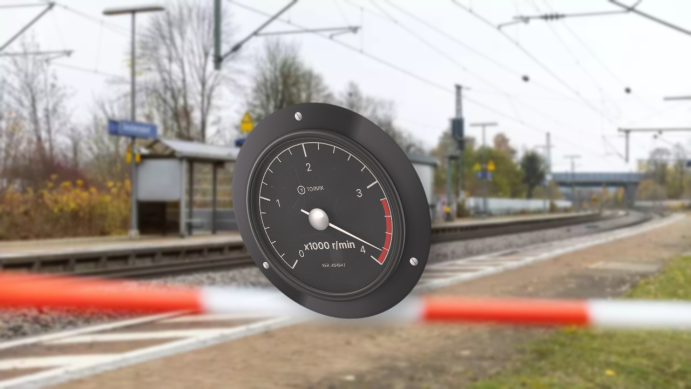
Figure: 3800rpm
